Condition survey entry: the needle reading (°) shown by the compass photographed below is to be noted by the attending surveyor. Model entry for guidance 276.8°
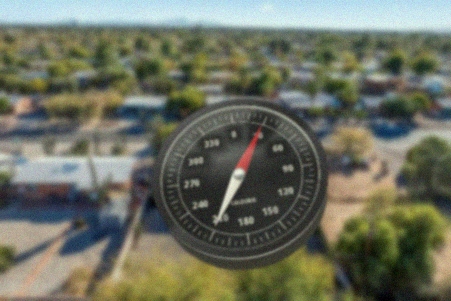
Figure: 30°
